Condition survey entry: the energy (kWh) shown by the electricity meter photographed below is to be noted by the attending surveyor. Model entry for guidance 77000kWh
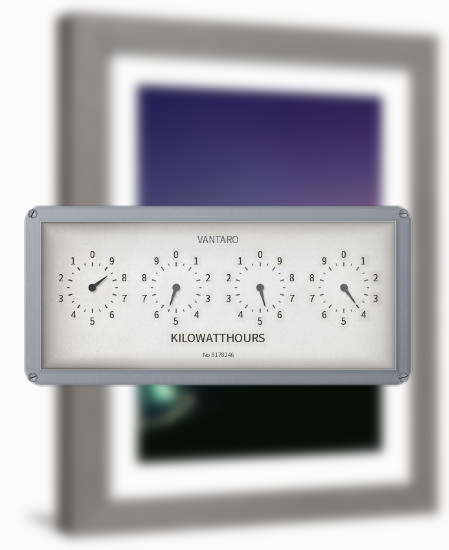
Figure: 8554kWh
